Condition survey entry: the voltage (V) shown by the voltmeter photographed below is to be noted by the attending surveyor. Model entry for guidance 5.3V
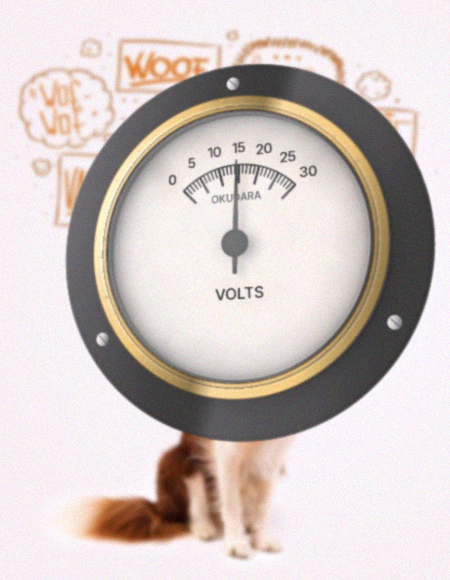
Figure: 15V
